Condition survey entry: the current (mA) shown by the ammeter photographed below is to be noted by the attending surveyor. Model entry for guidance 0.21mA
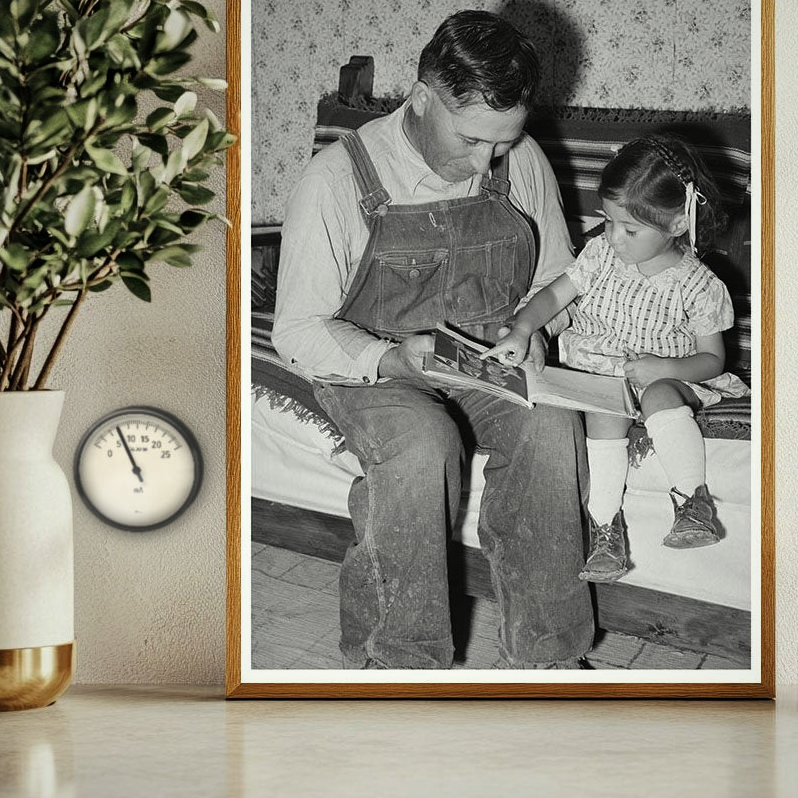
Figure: 7.5mA
